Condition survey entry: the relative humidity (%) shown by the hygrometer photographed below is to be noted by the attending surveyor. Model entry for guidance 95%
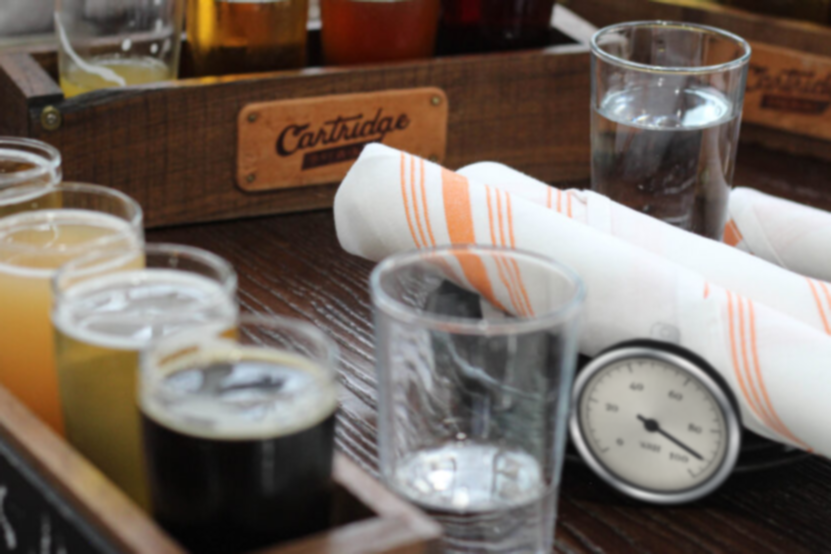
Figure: 92%
